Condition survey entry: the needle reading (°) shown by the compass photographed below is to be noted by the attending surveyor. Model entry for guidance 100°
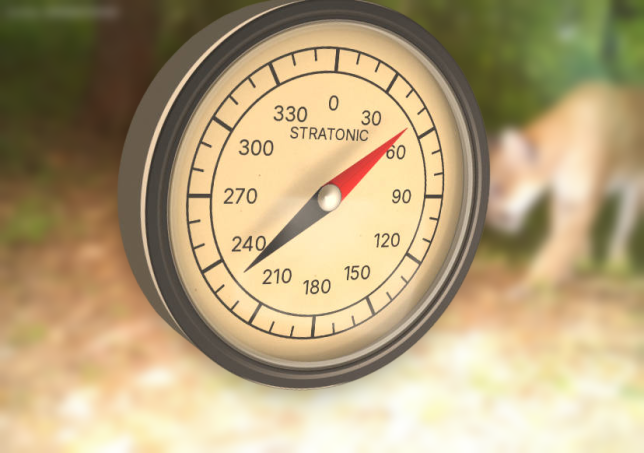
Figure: 50°
